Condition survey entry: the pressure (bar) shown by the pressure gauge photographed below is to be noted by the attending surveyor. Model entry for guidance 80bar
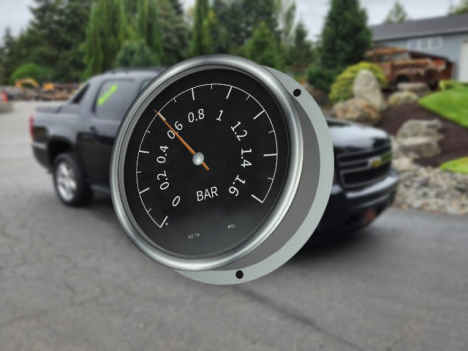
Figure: 0.6bar
